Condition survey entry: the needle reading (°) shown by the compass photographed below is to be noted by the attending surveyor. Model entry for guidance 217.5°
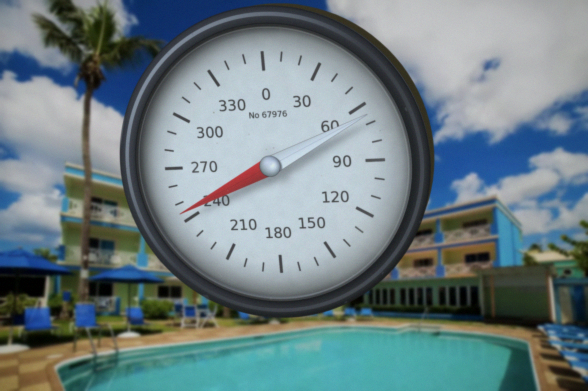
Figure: 245°
